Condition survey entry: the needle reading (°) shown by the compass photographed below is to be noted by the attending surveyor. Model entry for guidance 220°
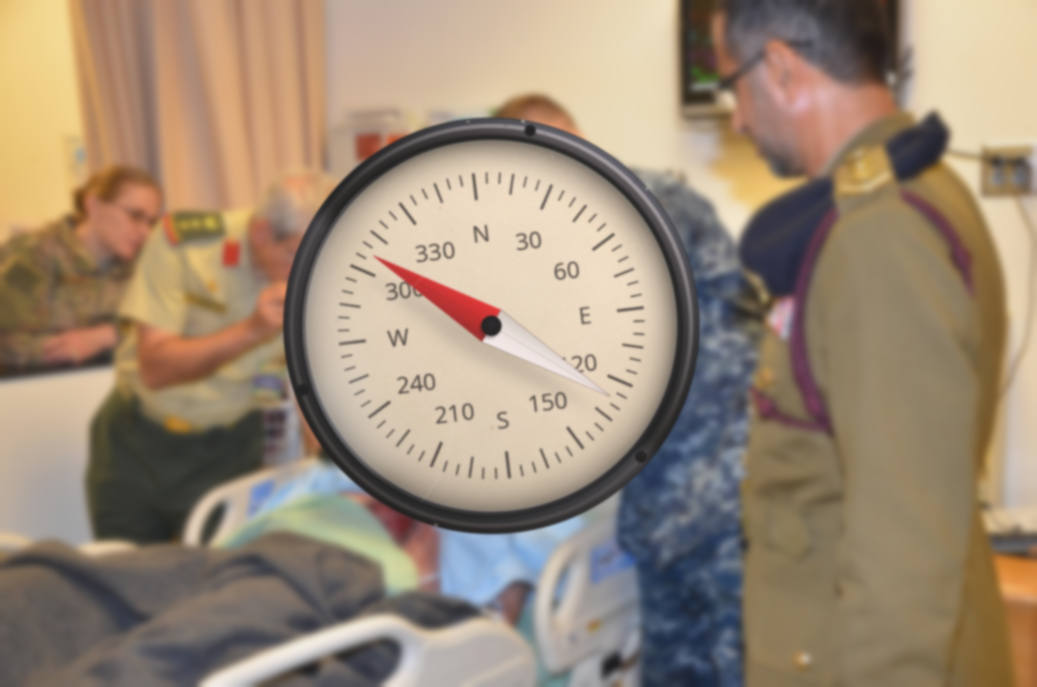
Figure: 307.5°
